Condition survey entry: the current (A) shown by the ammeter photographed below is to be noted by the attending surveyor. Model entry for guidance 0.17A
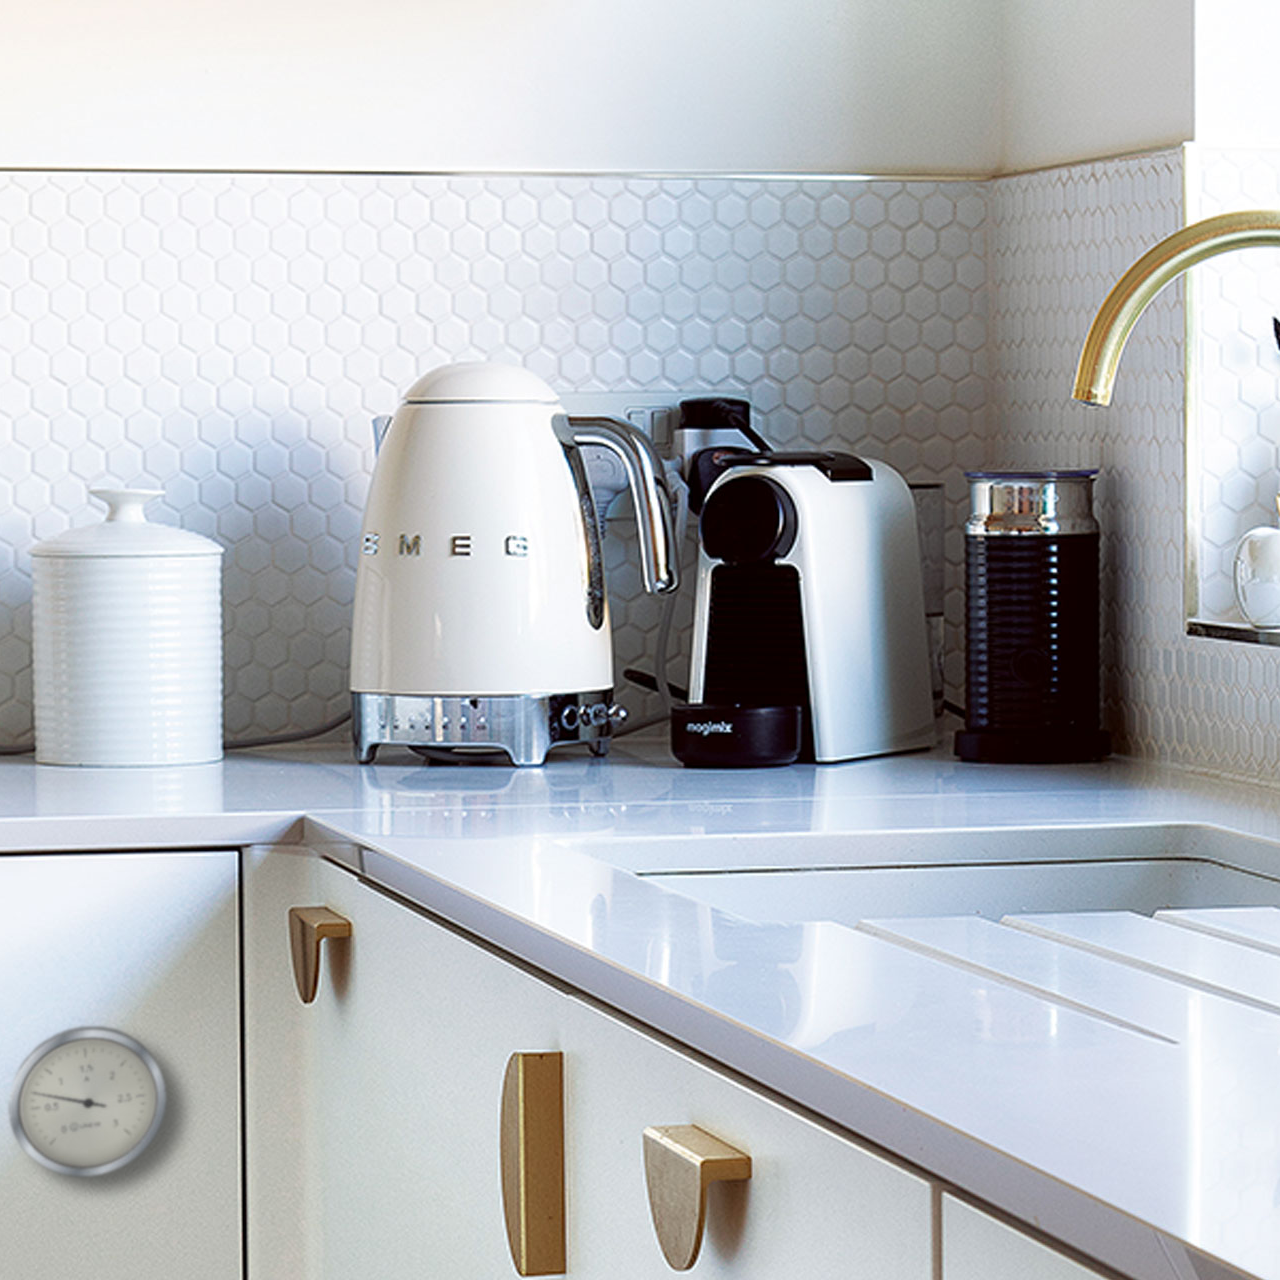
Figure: 0.7A
